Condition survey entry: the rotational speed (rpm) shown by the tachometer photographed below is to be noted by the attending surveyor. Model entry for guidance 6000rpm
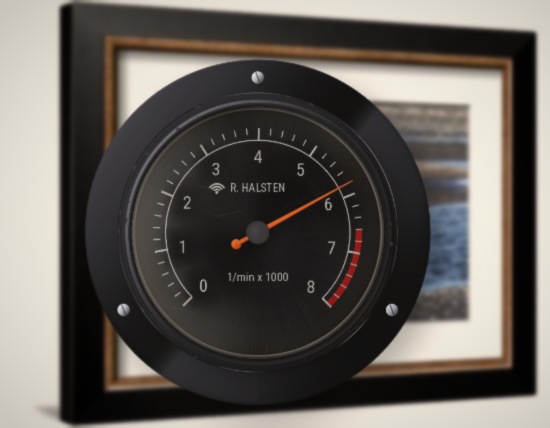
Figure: 5800rpm
